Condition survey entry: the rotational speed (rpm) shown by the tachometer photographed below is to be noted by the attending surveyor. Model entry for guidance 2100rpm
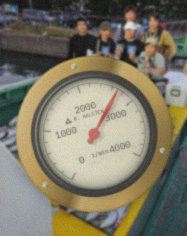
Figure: 2700rpm
